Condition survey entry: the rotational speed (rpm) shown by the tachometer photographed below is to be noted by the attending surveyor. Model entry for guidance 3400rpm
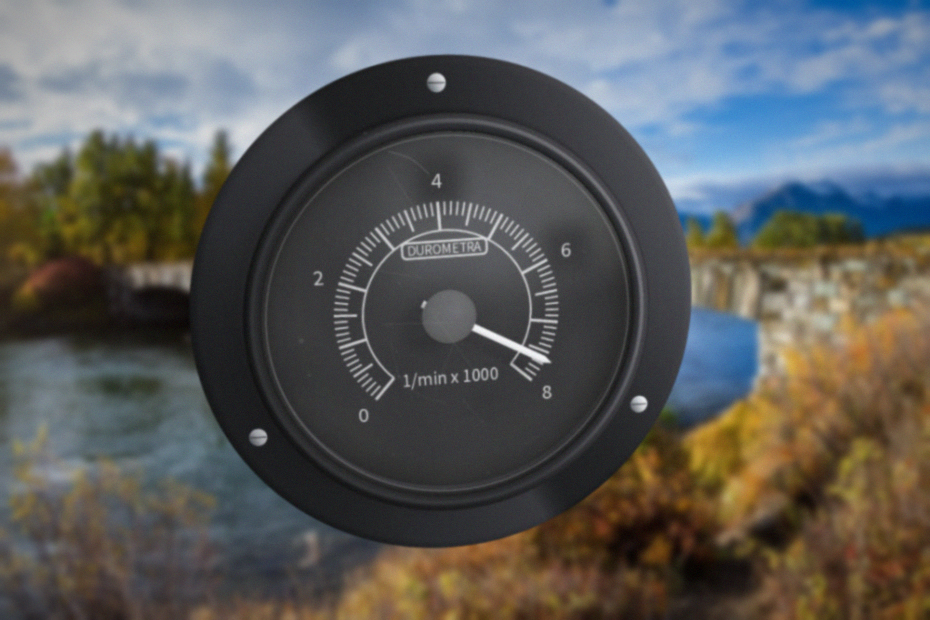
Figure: 7600rpm
